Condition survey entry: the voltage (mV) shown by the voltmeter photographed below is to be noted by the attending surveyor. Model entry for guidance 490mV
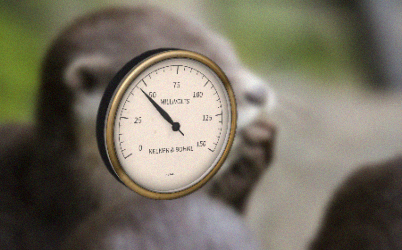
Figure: 45mV
